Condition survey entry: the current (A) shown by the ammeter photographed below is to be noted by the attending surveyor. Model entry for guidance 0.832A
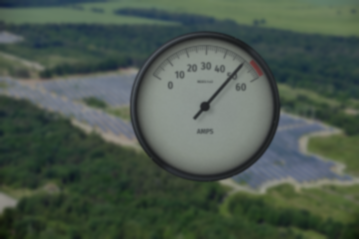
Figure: 50A
